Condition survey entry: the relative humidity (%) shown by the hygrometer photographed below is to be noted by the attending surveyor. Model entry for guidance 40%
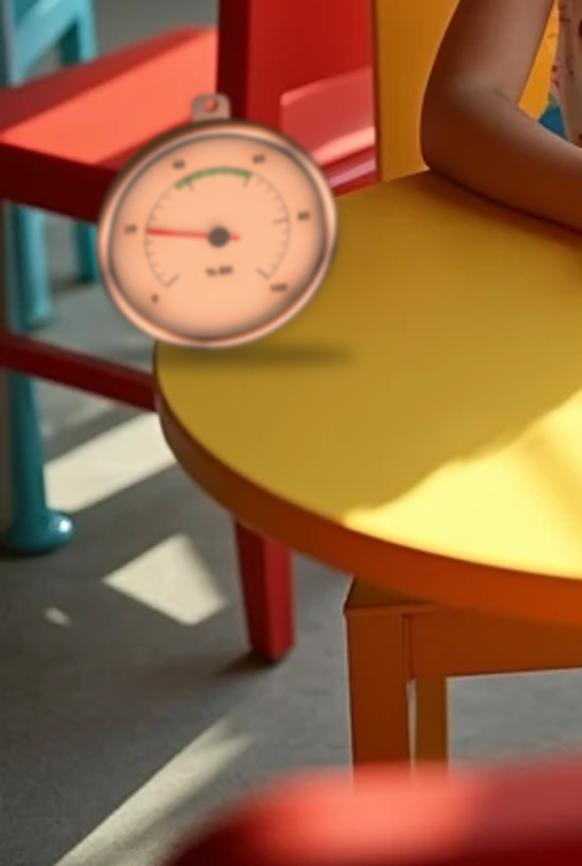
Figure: 20%
